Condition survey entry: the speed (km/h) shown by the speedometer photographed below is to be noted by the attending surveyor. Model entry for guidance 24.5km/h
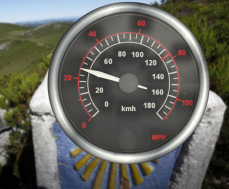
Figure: 40km/h
